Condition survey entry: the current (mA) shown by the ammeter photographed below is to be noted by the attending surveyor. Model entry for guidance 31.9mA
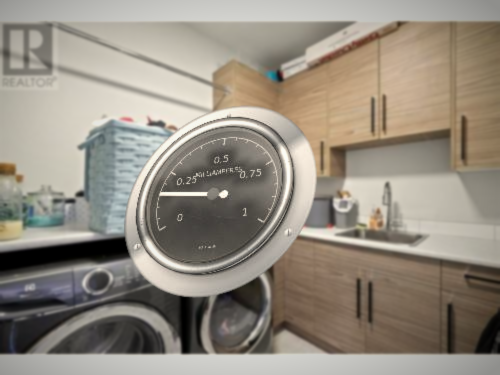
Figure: 0.15mA
